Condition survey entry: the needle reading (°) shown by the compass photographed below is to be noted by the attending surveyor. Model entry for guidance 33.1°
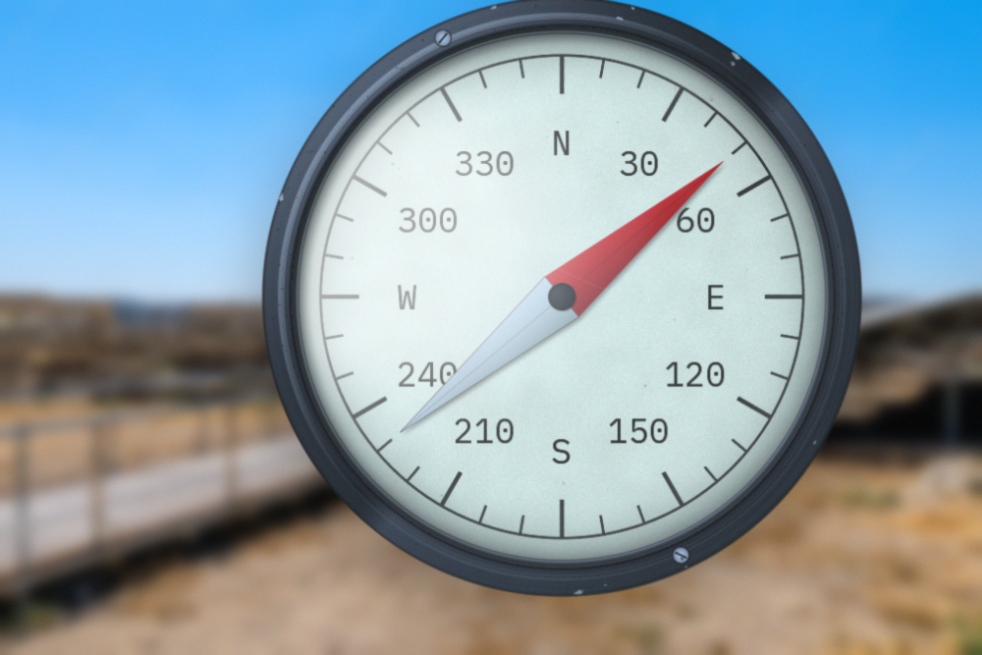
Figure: 50°
